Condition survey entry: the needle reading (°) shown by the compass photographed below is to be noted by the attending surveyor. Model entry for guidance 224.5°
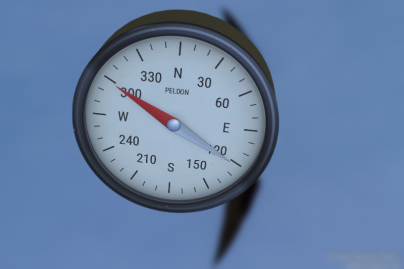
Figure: 300°
